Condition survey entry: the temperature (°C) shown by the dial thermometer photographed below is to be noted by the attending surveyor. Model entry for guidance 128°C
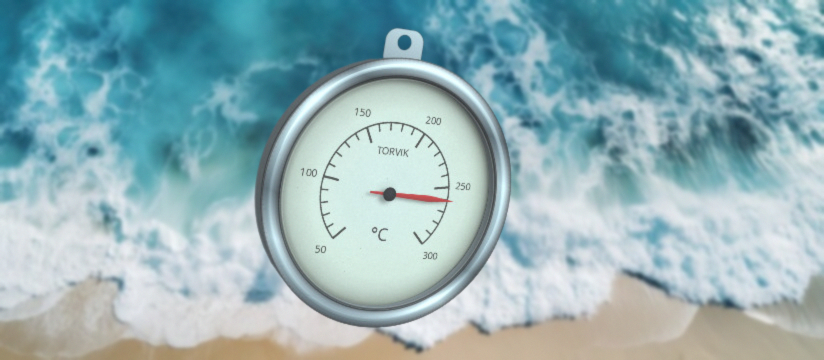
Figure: 260°C
